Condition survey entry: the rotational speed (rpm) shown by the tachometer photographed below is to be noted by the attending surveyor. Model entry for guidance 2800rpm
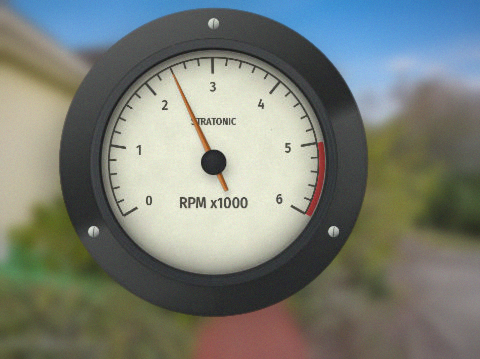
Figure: 2400rpm
